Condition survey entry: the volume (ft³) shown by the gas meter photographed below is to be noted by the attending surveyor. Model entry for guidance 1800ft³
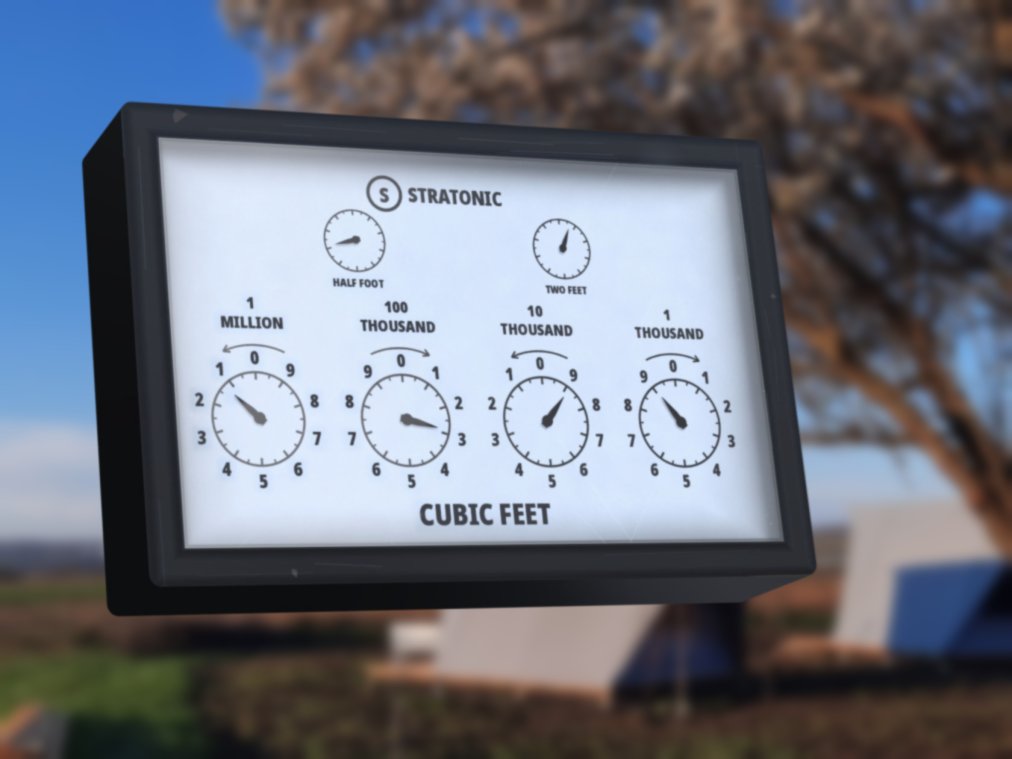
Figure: 128900ft³
